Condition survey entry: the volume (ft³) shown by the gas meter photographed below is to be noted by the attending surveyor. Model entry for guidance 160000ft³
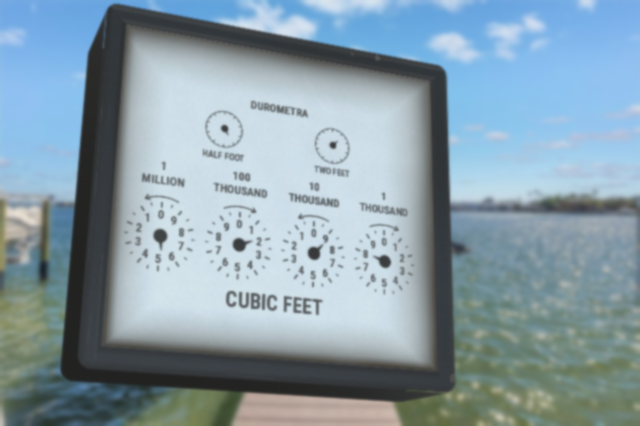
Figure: 518800ft³
